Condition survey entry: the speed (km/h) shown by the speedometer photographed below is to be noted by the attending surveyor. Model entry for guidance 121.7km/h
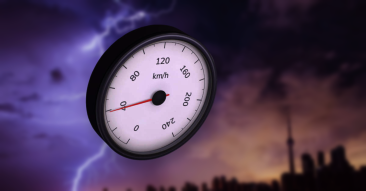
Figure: 40km/h
